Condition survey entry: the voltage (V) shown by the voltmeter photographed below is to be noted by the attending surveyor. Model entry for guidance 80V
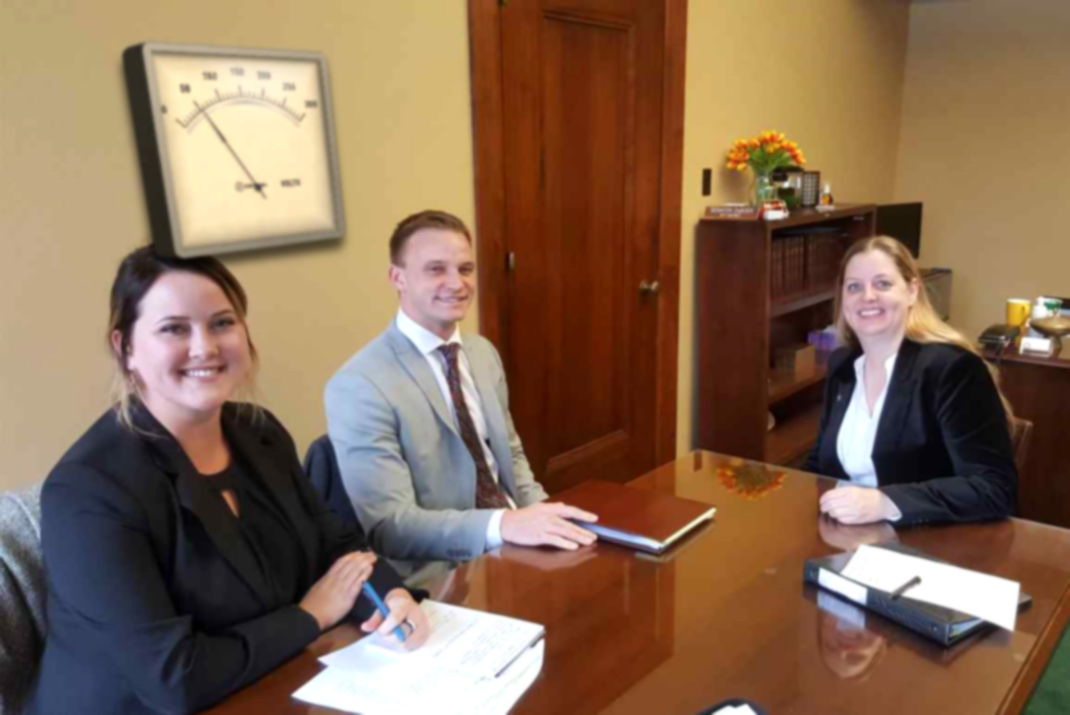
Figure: 50V
